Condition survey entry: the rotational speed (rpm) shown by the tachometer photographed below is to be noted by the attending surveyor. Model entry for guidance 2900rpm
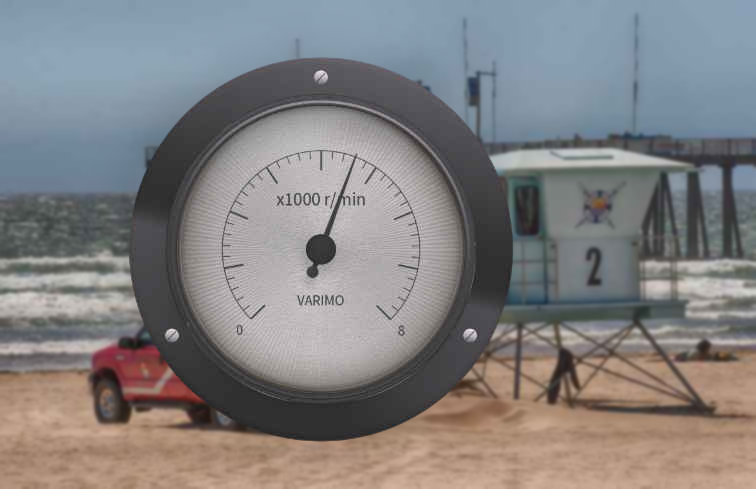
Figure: 4600rpm
